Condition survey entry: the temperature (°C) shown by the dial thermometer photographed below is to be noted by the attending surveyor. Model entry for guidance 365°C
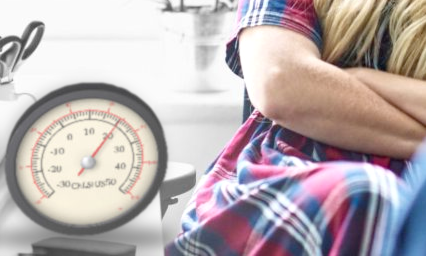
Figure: 20°C
